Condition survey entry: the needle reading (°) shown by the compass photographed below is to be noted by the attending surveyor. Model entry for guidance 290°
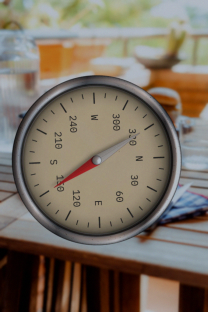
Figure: 150°
